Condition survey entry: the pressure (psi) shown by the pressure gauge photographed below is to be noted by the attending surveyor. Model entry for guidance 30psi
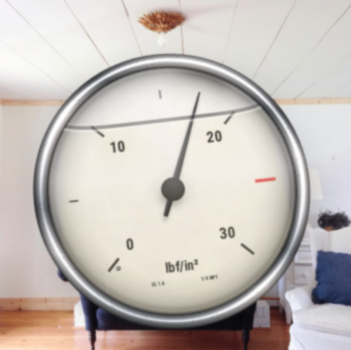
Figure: 17.5psi
